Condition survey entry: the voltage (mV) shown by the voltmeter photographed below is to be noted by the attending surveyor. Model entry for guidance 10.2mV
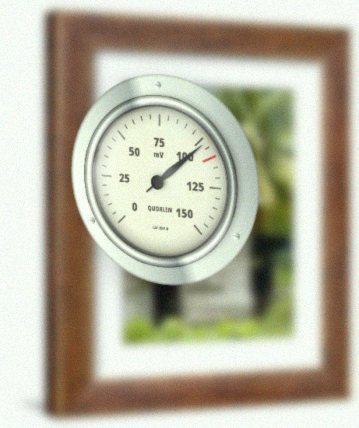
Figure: 102.5mV
